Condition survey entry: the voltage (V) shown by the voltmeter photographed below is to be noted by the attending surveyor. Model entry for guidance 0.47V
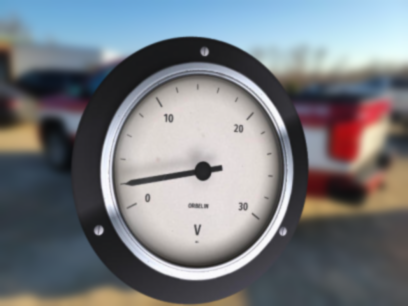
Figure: 2V
